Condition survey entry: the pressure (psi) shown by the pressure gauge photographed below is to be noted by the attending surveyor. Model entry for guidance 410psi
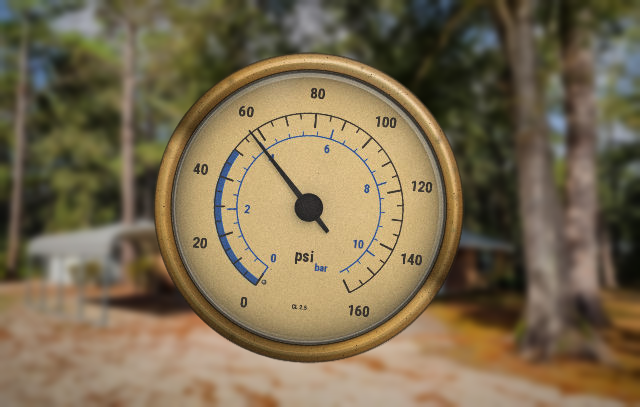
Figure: 57.5psi
